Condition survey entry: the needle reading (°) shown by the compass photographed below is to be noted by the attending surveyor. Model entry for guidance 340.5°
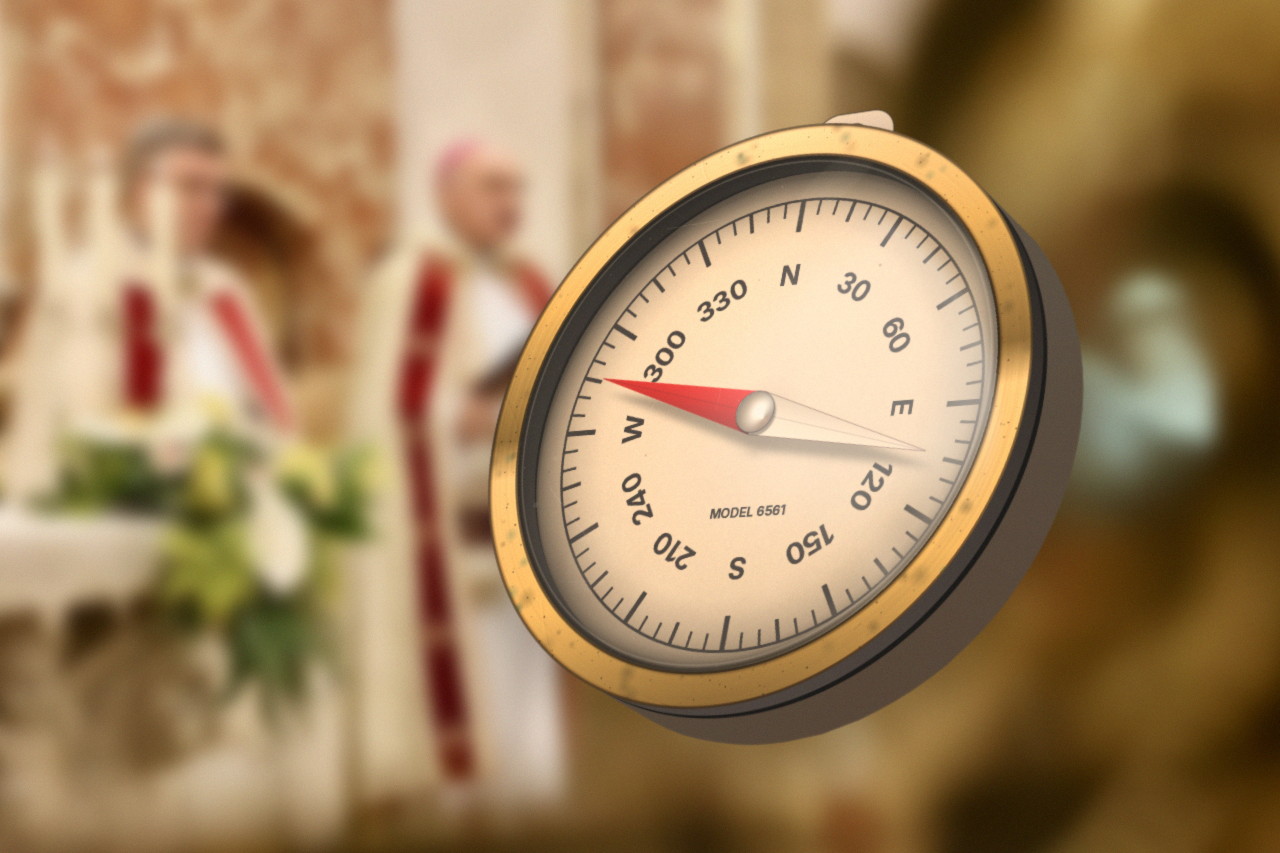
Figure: 285°
